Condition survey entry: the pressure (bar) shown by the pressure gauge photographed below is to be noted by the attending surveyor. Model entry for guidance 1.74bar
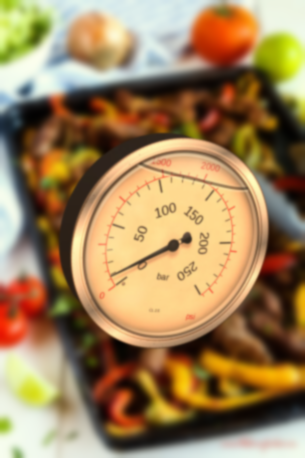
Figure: 10bar
